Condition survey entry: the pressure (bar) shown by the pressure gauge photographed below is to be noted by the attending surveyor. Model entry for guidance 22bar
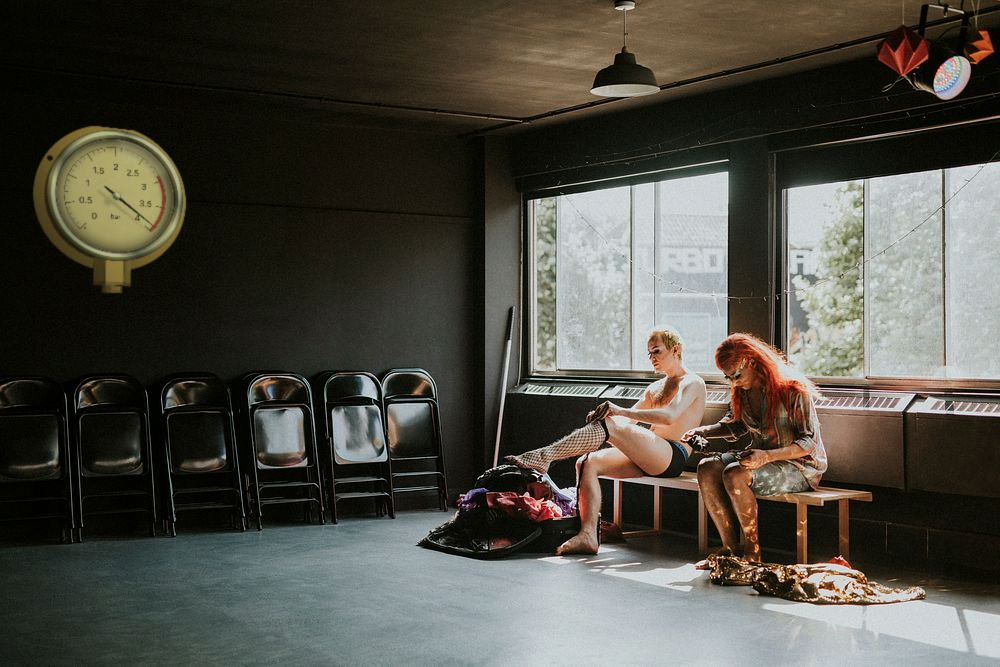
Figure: 3.9bar
